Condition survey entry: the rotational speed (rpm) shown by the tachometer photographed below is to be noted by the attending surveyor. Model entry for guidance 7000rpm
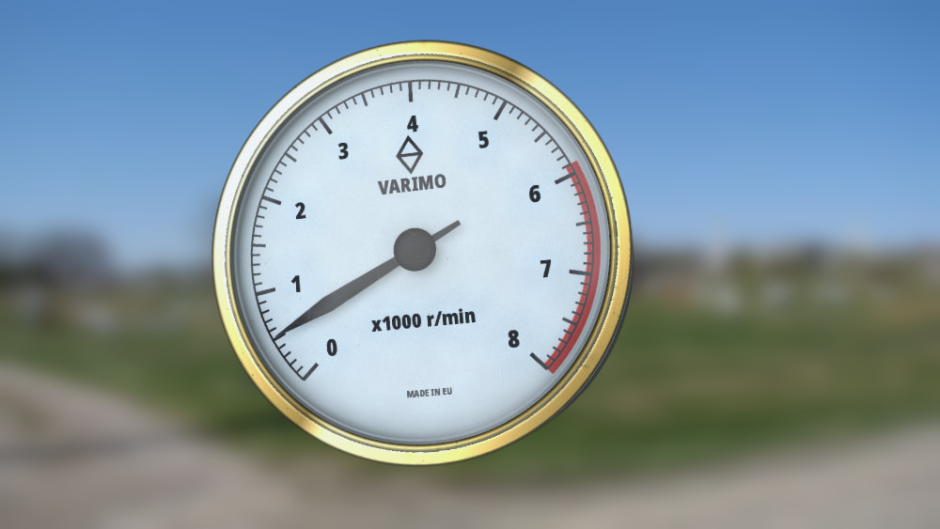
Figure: 500rpm
